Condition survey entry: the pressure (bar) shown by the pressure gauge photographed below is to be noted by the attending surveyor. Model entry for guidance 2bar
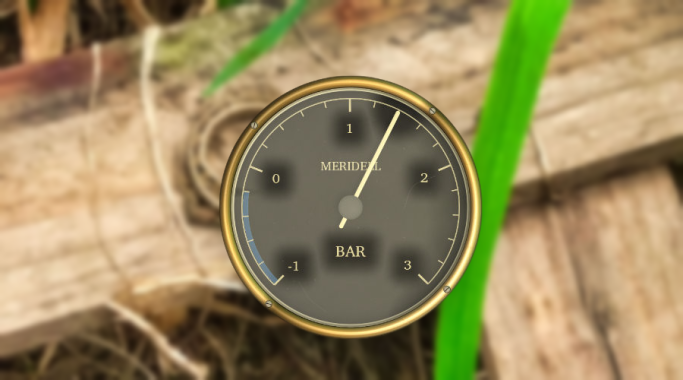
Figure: 1.4bar
